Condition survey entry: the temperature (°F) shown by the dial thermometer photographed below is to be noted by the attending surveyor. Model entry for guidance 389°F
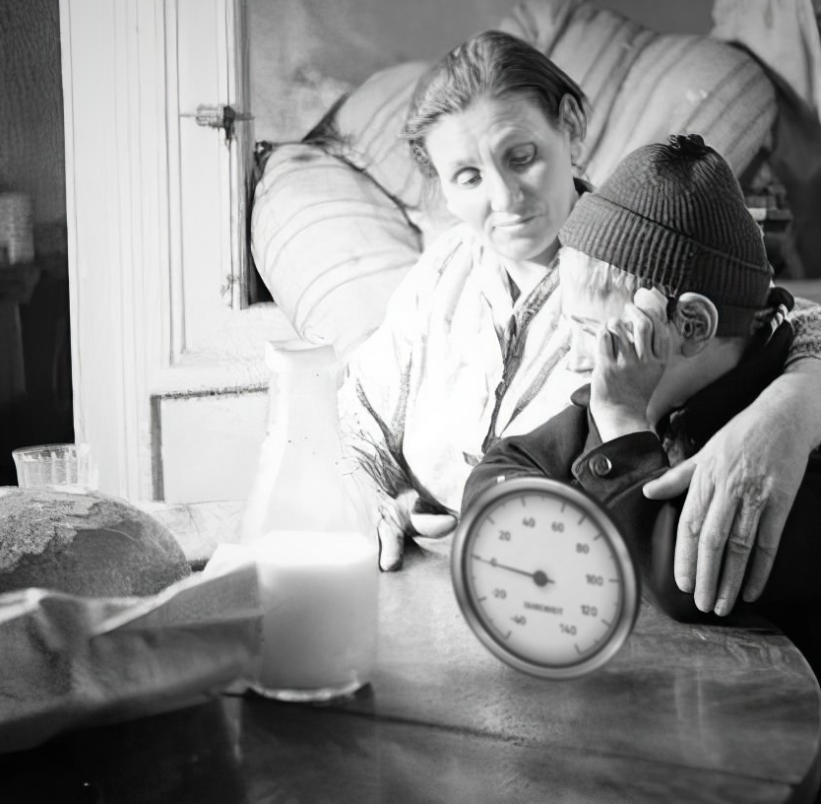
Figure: 0°F
